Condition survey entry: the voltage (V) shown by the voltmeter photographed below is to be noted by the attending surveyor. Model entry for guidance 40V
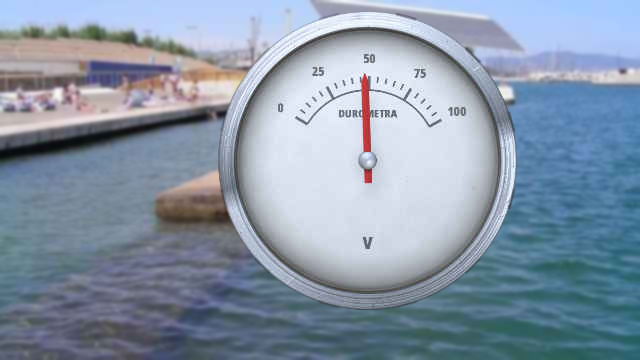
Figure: 47.5V
